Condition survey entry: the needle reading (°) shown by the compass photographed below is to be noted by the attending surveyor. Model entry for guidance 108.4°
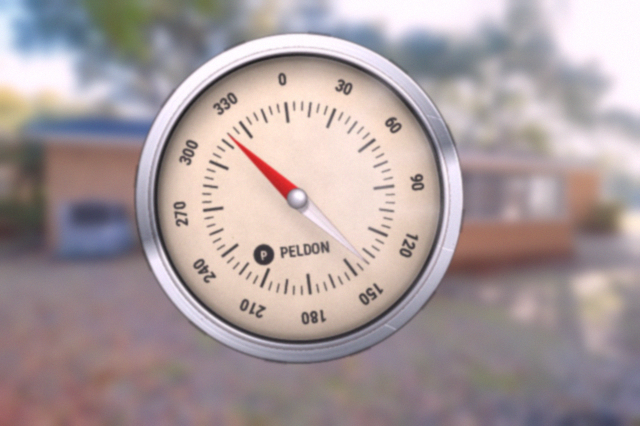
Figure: 320°
